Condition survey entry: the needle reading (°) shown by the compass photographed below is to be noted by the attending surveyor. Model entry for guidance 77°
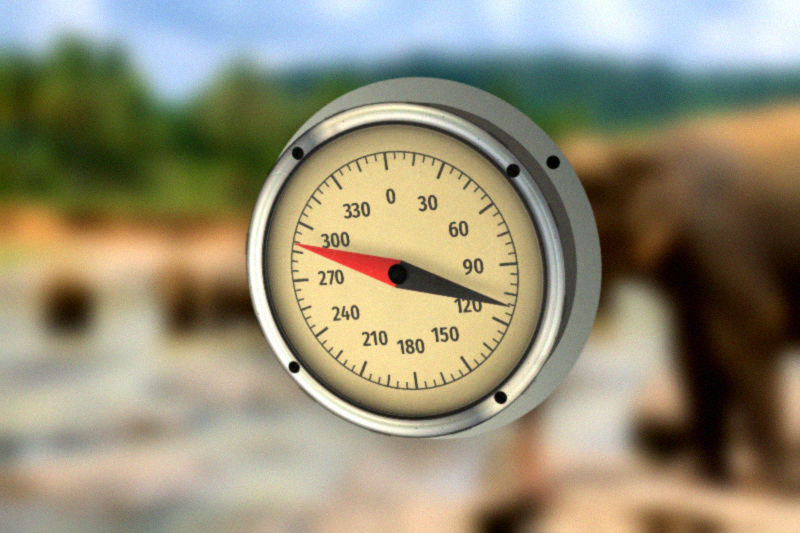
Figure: 290°
